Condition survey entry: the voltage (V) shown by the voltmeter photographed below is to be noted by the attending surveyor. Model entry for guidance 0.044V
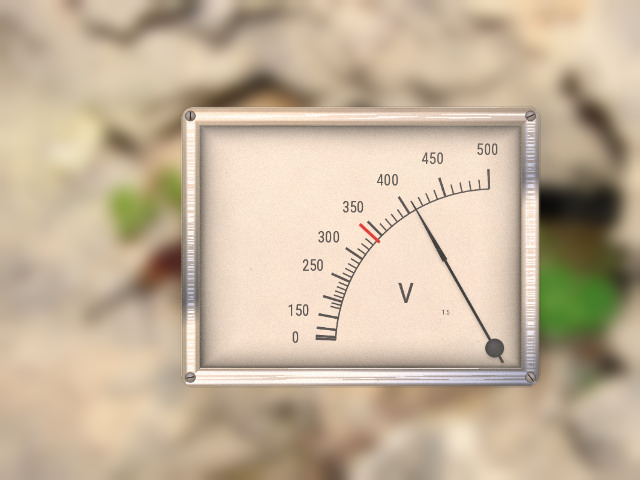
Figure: 410V
